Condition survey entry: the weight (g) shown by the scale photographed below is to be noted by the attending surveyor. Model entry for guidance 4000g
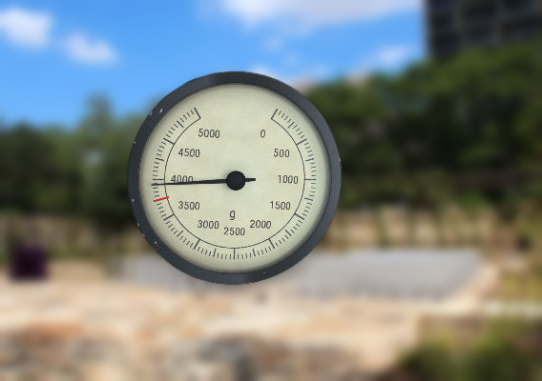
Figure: 3950g
